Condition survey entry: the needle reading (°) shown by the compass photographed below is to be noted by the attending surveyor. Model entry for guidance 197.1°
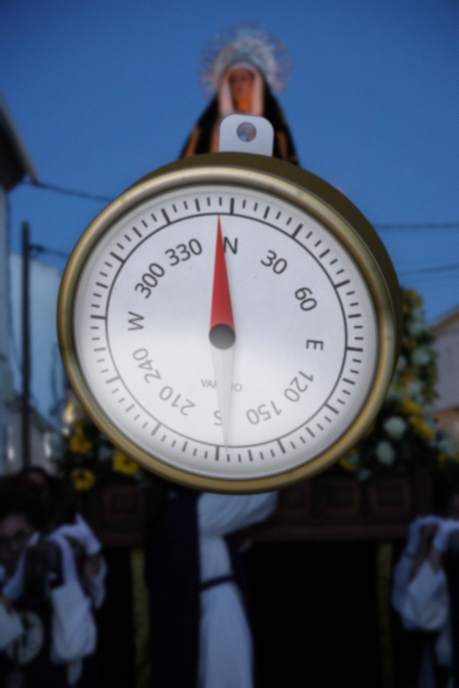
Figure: 355°
